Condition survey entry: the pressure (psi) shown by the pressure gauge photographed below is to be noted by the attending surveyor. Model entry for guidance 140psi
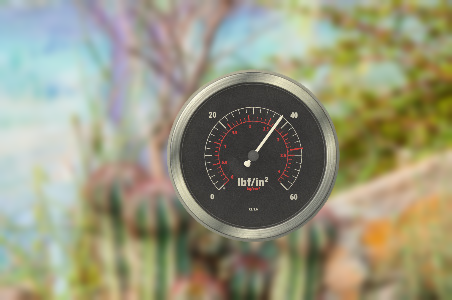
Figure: 38psi
